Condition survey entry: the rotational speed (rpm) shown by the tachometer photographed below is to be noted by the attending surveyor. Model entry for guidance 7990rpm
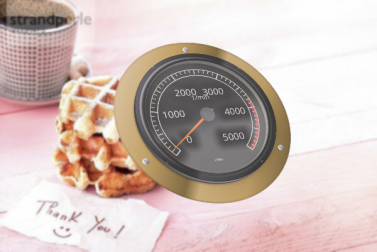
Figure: 100rpm
